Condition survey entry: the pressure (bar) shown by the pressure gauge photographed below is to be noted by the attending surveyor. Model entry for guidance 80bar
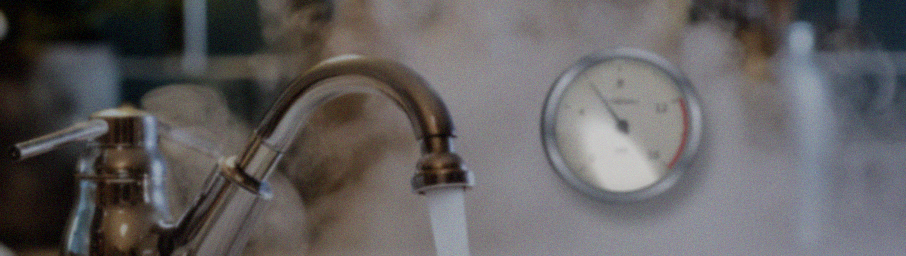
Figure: 6bar
